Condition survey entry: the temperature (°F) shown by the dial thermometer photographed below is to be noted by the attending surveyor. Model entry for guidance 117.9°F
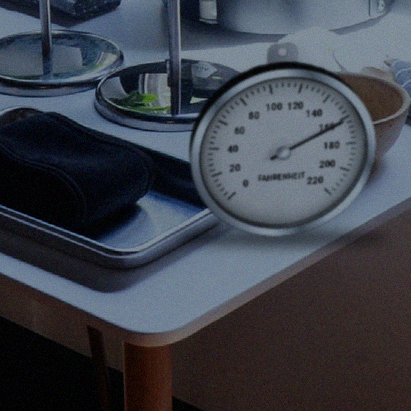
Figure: 160°F
